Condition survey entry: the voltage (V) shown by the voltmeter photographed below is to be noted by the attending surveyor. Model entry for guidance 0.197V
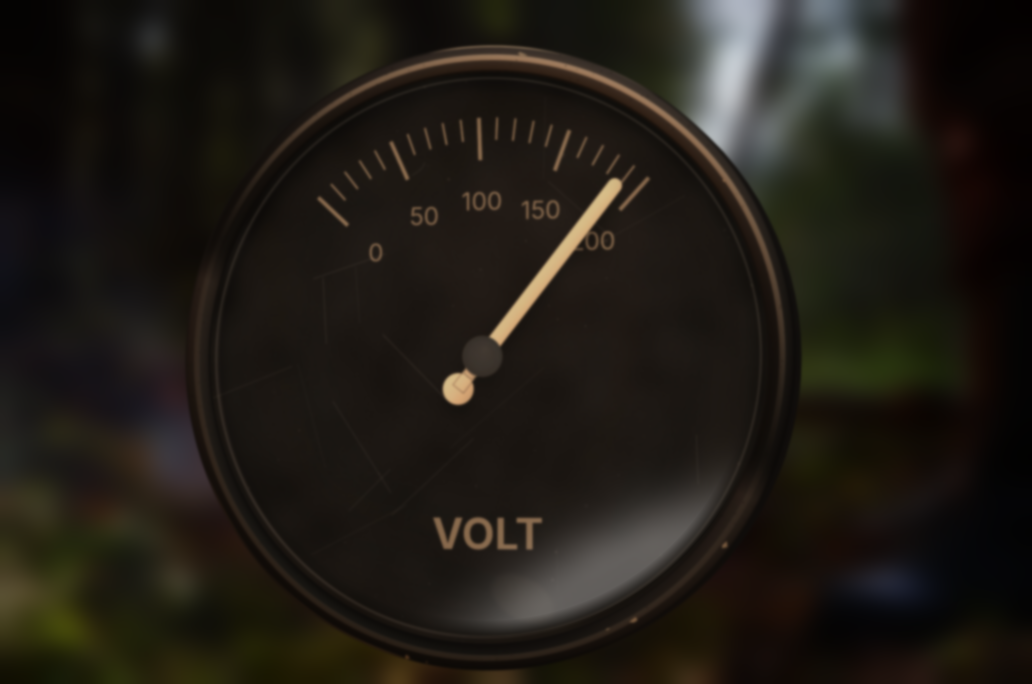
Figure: 190V
